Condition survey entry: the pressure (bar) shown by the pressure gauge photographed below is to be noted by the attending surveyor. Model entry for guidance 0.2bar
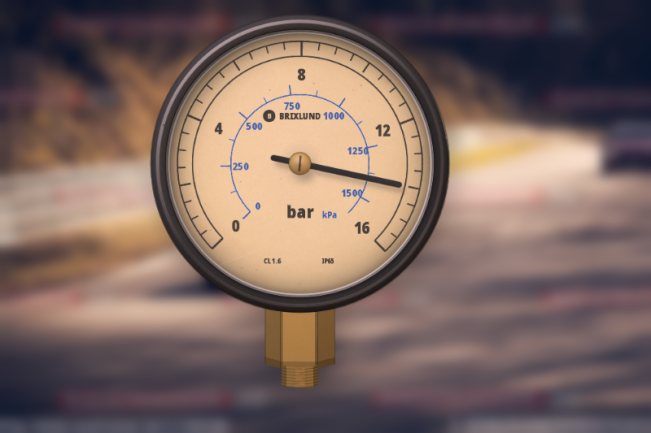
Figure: 14bar
